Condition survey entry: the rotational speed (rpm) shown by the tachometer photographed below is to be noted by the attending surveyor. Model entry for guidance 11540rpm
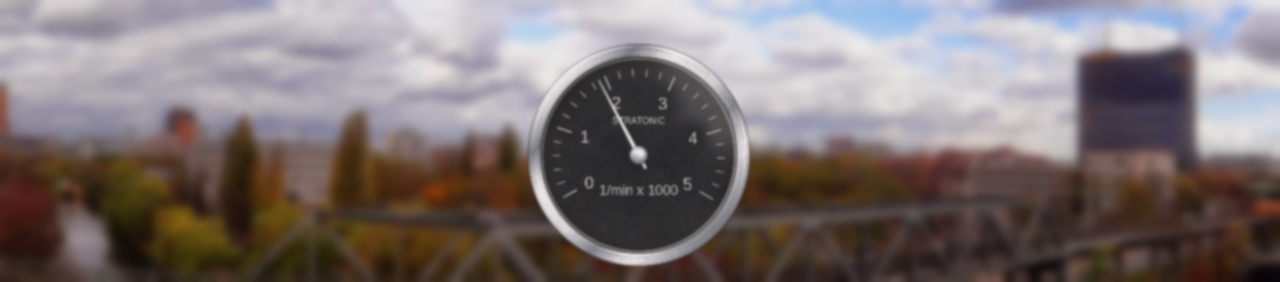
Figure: 1900rpm
